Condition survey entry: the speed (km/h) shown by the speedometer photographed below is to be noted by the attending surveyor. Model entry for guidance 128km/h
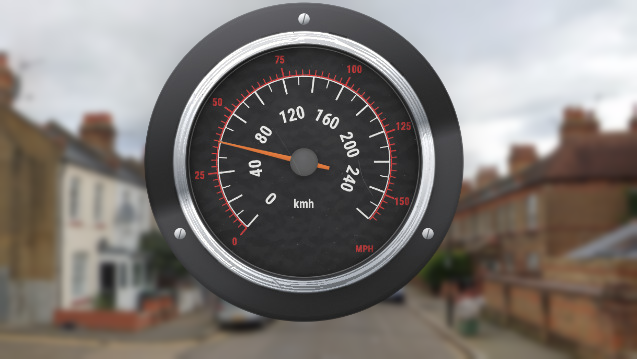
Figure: 60km/h
